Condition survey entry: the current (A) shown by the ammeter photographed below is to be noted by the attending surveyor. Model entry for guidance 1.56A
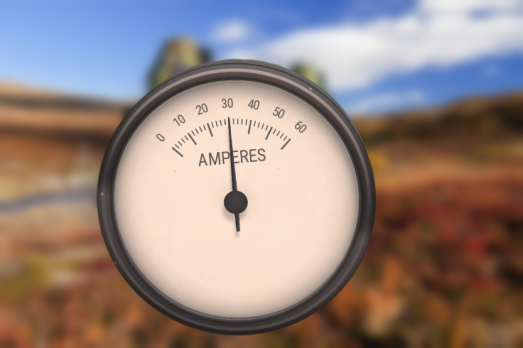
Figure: 30A
